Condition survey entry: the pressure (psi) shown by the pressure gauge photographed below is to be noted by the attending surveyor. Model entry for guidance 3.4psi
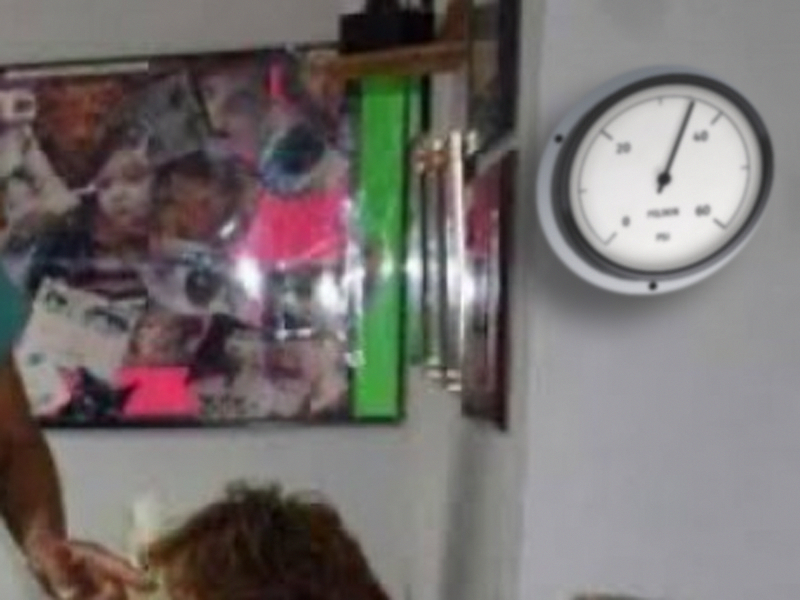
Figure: 35psi
